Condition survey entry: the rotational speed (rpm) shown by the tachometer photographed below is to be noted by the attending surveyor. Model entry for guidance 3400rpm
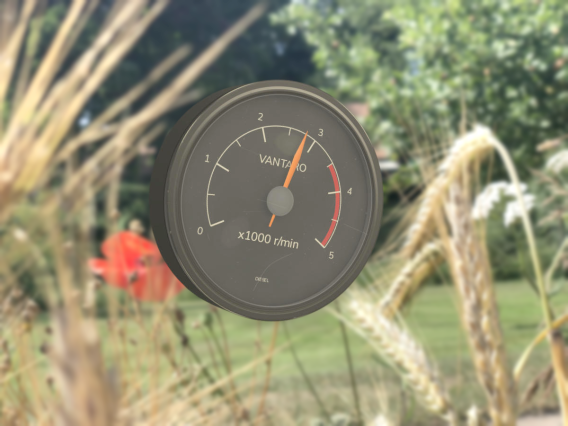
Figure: 2750rpm
